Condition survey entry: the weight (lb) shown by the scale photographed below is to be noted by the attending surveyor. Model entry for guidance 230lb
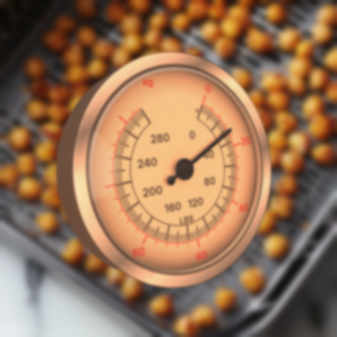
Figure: 30lb
